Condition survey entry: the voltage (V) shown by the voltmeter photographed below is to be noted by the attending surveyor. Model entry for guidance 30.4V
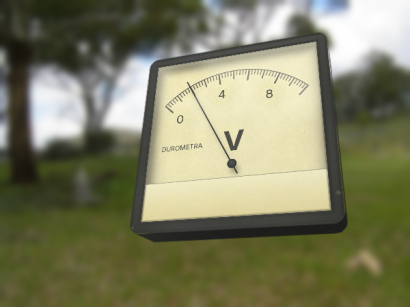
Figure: 2V
